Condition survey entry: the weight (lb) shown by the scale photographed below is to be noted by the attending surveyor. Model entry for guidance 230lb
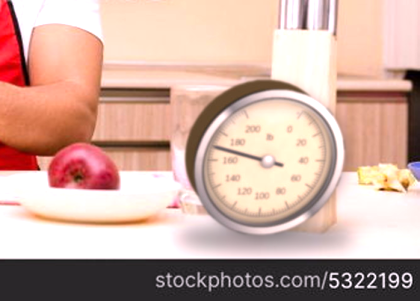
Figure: 170lb
